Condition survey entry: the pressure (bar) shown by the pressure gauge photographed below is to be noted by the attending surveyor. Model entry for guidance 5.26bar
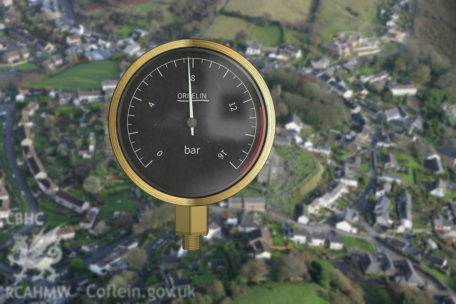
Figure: 7.75bar
